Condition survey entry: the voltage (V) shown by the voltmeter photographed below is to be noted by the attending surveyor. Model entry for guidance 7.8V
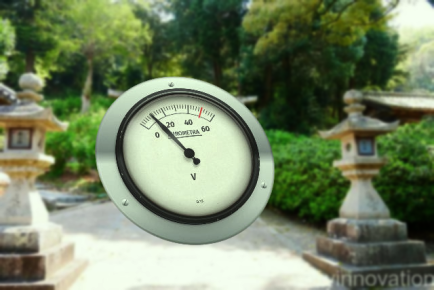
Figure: 10V
